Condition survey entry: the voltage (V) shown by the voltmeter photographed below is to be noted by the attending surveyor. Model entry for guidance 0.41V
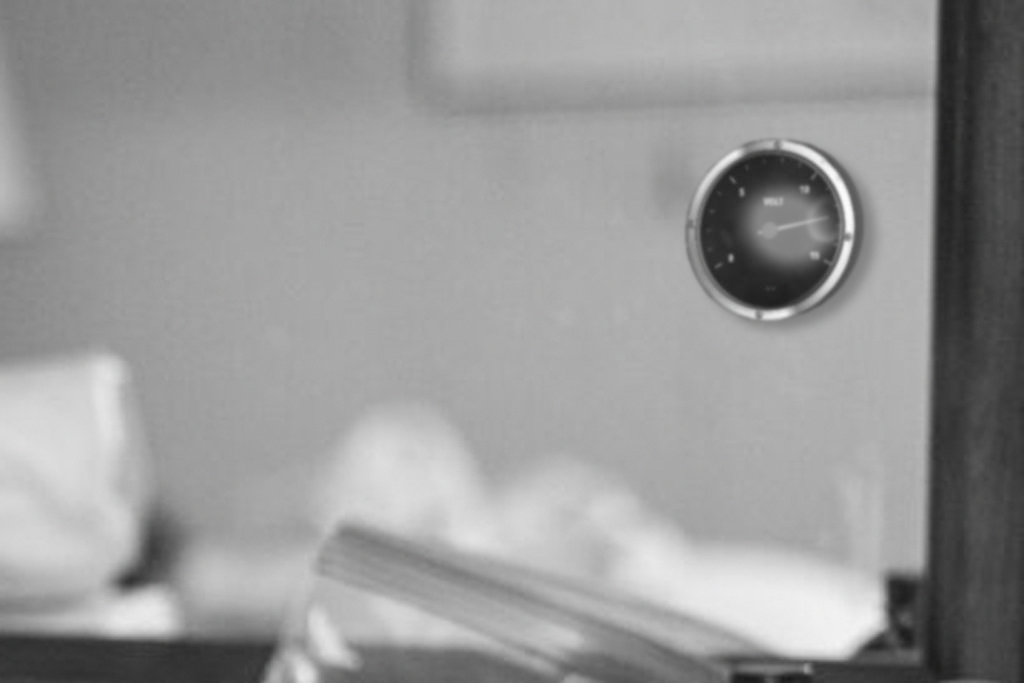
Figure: 12.5V
